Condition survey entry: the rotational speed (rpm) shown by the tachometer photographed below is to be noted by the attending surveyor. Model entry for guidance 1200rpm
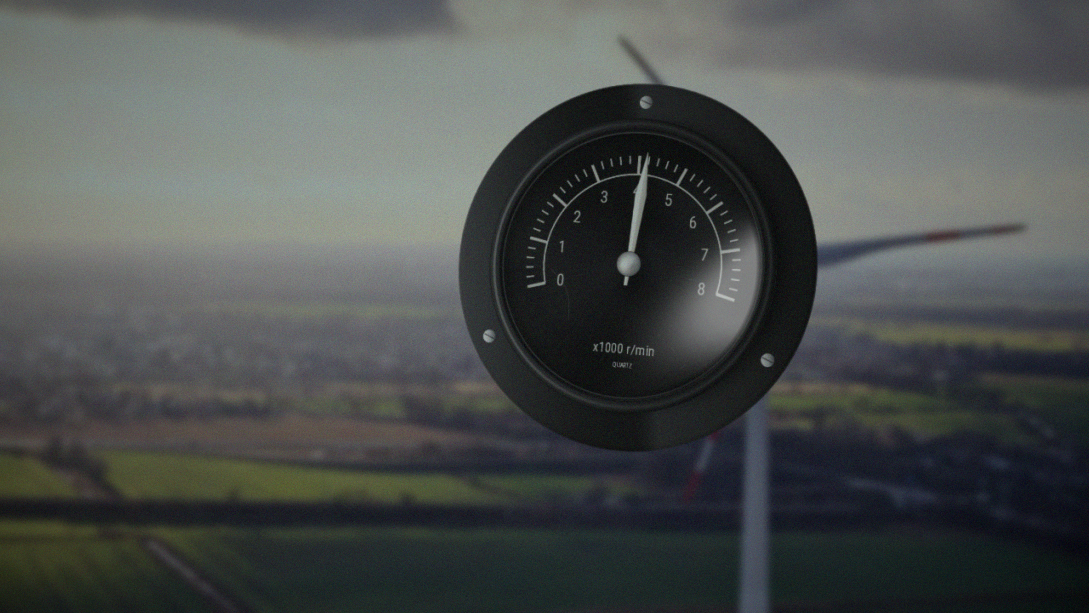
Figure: 4200rpm
